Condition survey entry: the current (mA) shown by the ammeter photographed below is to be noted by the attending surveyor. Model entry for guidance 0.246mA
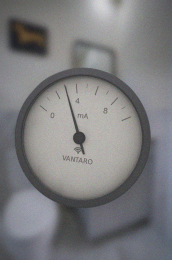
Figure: 3mA
